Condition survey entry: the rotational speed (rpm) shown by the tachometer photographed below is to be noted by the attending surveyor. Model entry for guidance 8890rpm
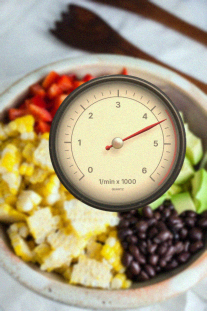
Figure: 4400rpm
